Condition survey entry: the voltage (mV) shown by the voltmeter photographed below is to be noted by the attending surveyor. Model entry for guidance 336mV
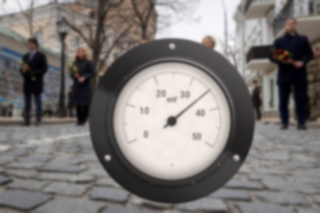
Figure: 35mV
